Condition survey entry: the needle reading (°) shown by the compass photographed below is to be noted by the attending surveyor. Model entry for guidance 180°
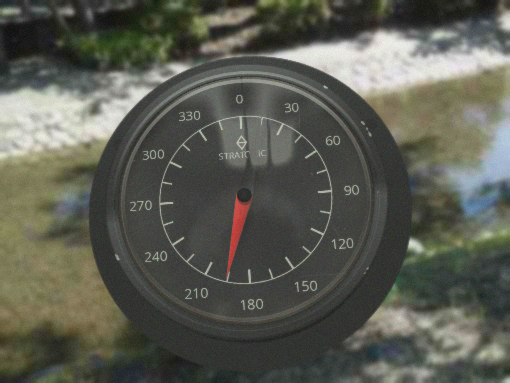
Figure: 195°
